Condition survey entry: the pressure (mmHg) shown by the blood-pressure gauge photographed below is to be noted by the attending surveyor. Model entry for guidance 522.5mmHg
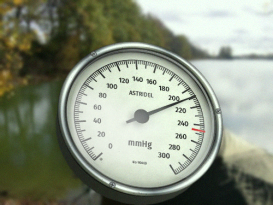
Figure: 210mmHg
